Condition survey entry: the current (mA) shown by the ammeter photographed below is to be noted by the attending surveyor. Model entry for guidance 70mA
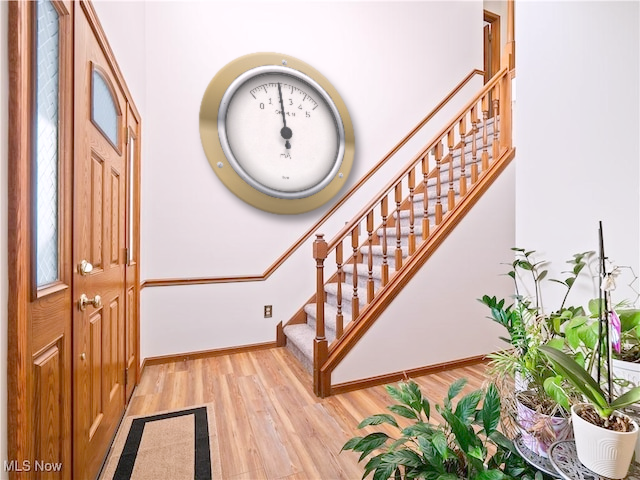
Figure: 2mA
